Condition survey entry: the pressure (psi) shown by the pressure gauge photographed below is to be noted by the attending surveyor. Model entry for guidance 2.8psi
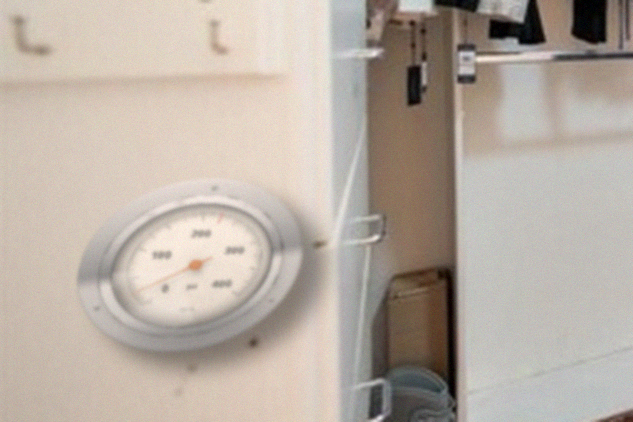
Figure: 25psi
